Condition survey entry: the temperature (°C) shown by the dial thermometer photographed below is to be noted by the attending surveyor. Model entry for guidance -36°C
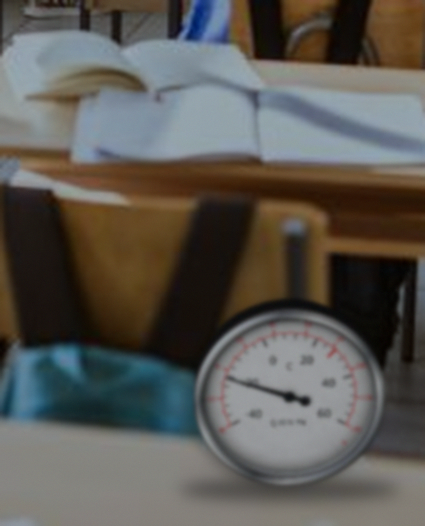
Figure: -20°C
